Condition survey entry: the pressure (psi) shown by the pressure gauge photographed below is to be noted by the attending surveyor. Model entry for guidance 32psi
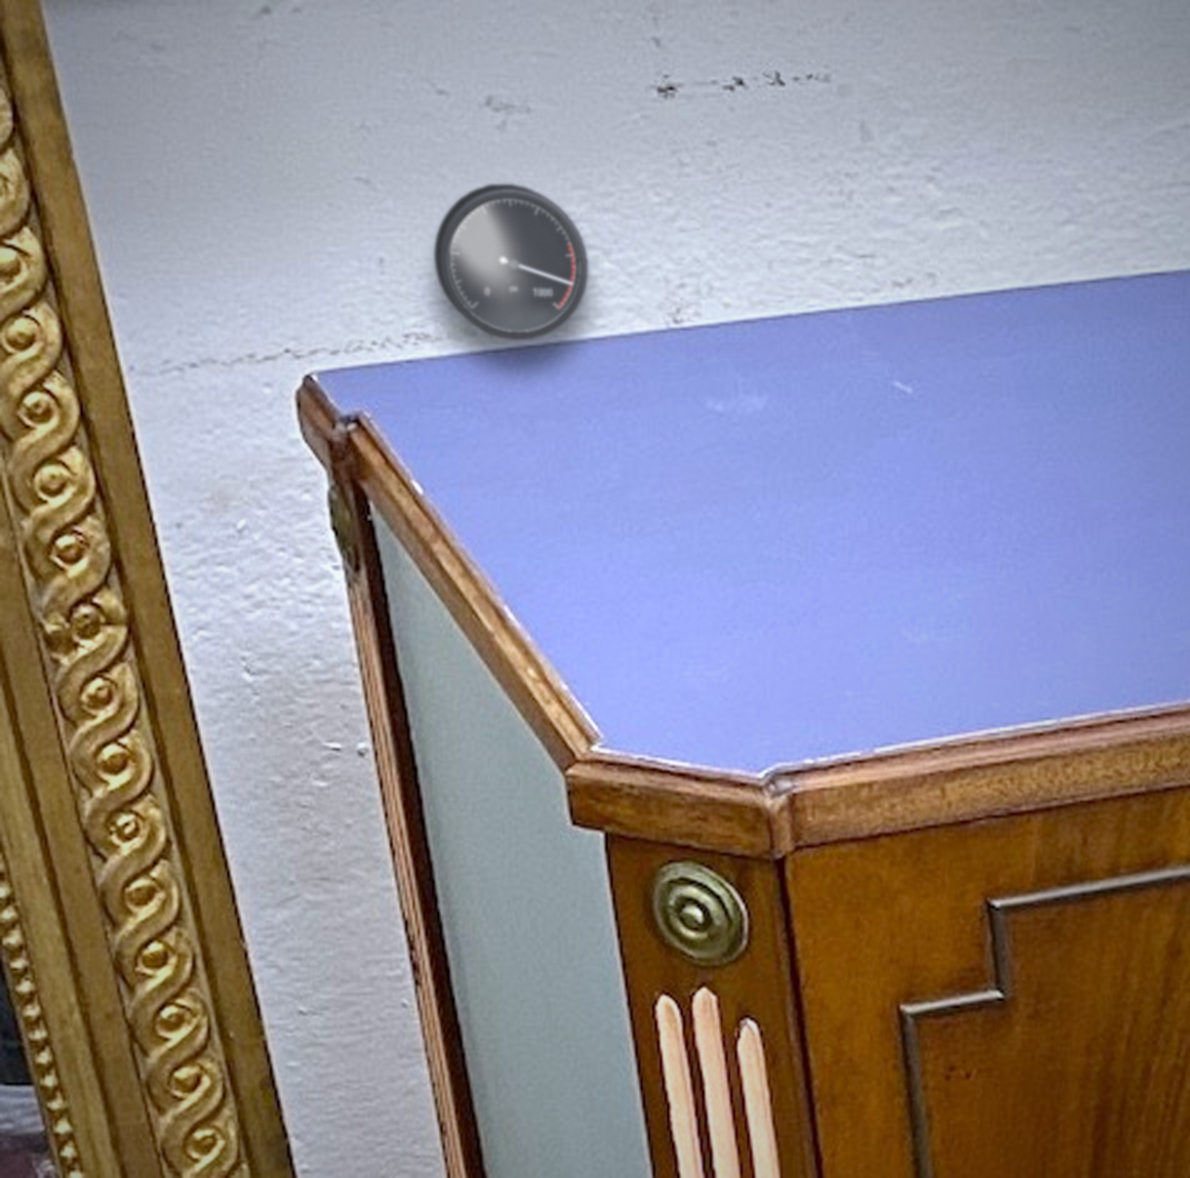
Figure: 900psi
